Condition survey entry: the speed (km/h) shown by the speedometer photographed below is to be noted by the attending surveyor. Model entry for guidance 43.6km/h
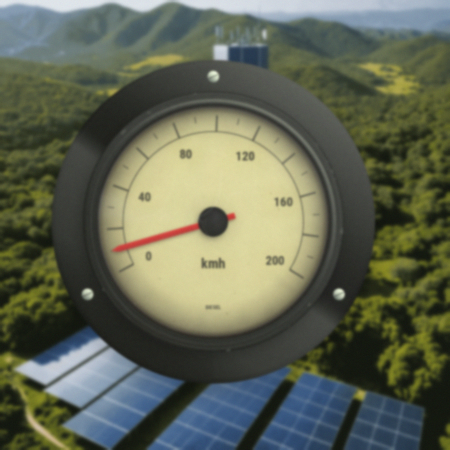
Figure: 10km/h
